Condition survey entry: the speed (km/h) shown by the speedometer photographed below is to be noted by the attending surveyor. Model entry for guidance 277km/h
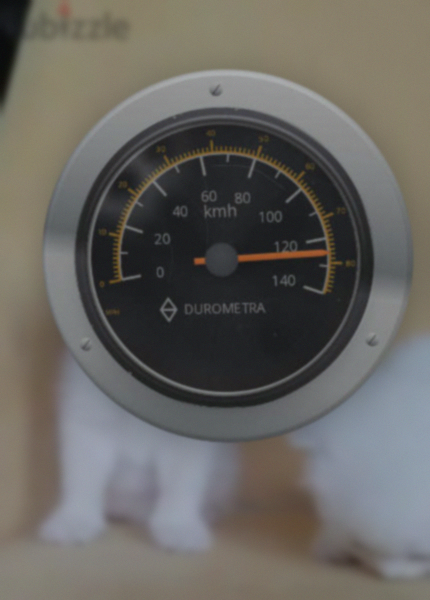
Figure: 125km/h
